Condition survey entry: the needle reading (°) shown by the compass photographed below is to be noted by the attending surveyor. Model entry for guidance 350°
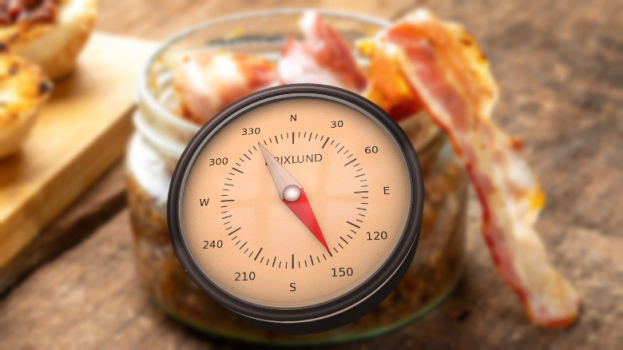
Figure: 150°
